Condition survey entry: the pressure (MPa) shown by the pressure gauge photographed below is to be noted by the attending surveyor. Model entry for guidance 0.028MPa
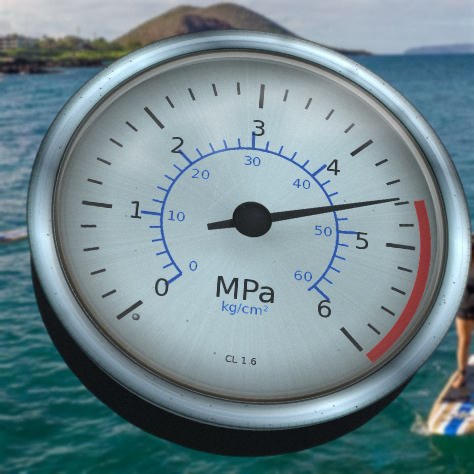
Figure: 4.6MPa
